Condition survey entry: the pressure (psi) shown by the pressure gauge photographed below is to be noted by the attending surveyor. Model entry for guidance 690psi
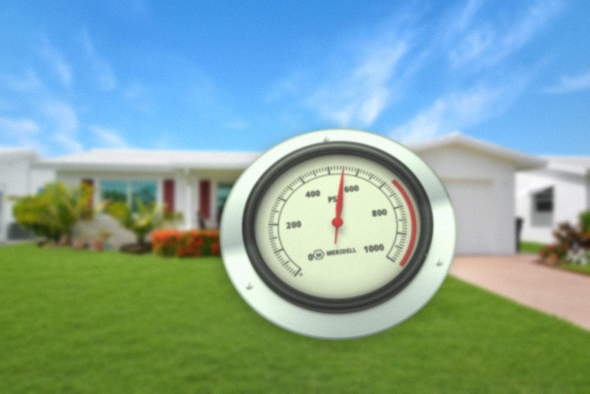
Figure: 550psi
